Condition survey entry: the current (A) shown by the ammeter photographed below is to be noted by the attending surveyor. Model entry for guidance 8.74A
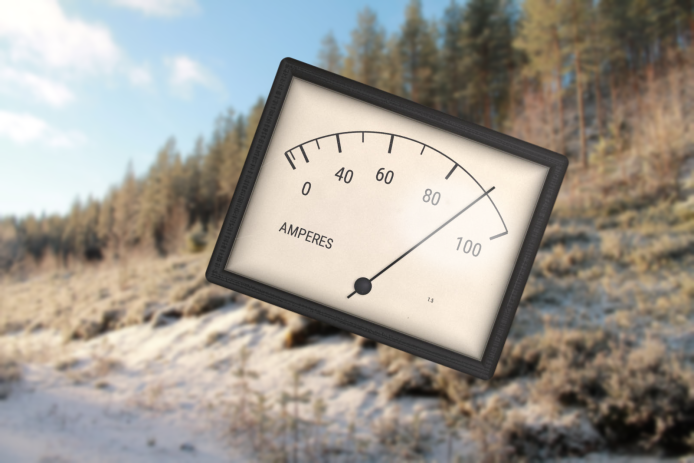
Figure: 90A
